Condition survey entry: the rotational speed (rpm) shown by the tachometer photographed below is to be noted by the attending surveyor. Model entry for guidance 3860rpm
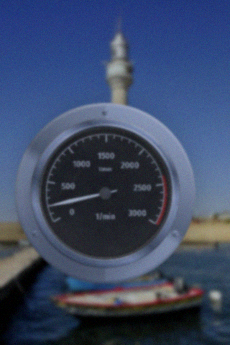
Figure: 200rpm
